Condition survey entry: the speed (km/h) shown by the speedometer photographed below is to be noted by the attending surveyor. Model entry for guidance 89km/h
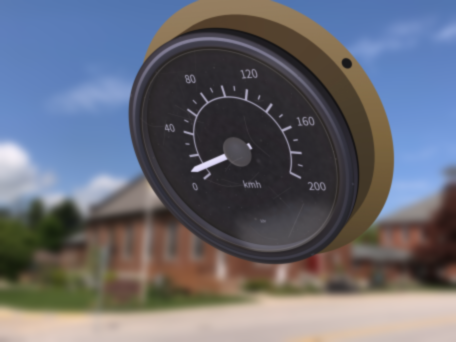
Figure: 10km/h
